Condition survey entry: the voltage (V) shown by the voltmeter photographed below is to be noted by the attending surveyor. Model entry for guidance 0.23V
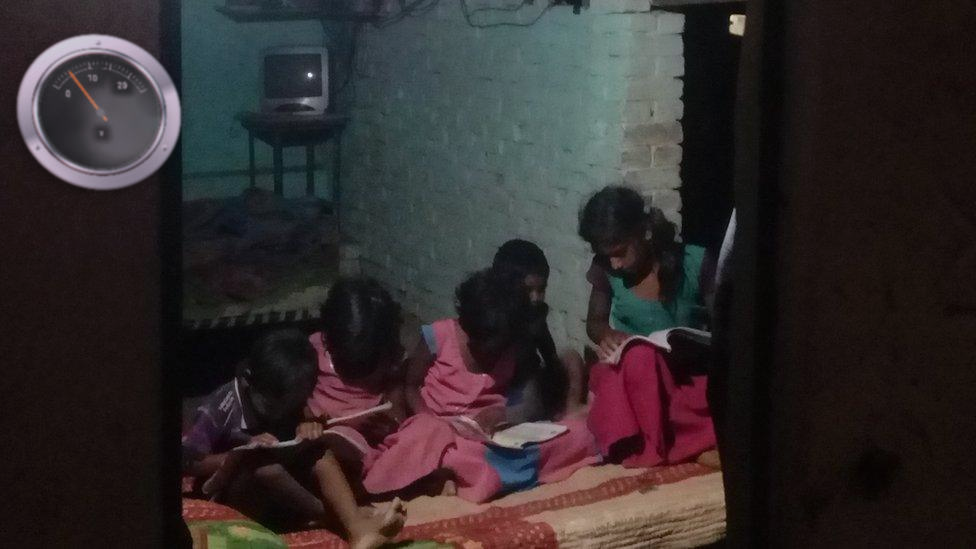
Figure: 5V
